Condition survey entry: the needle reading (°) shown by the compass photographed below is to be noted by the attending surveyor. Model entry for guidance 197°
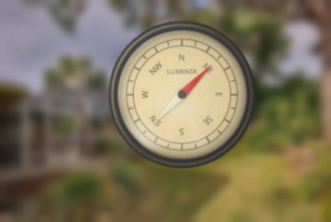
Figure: 45°
